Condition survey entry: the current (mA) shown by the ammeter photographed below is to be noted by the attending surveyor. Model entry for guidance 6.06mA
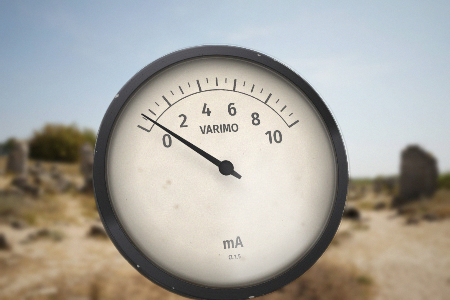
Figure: 0.5mA
